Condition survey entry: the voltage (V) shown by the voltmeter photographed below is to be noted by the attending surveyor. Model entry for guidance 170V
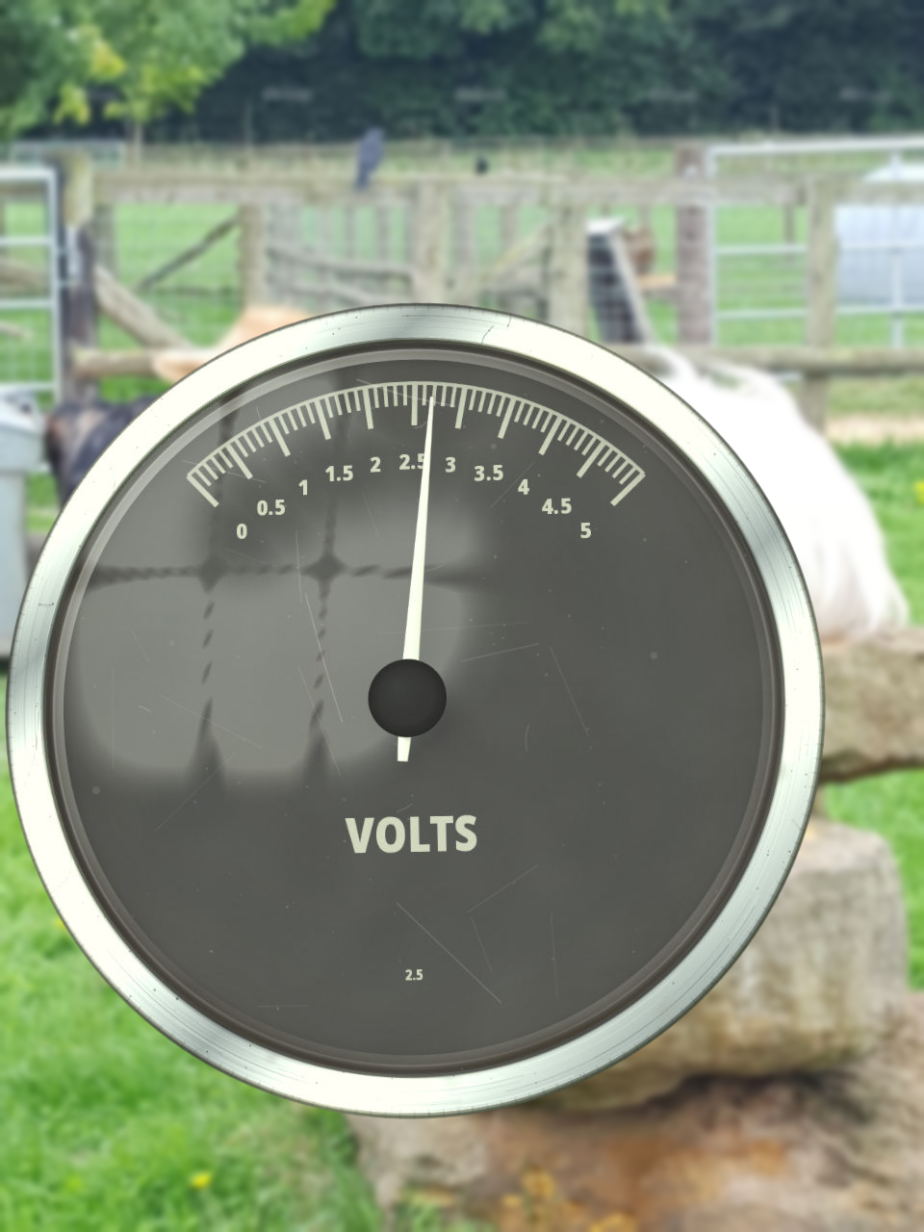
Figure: 2.7V
